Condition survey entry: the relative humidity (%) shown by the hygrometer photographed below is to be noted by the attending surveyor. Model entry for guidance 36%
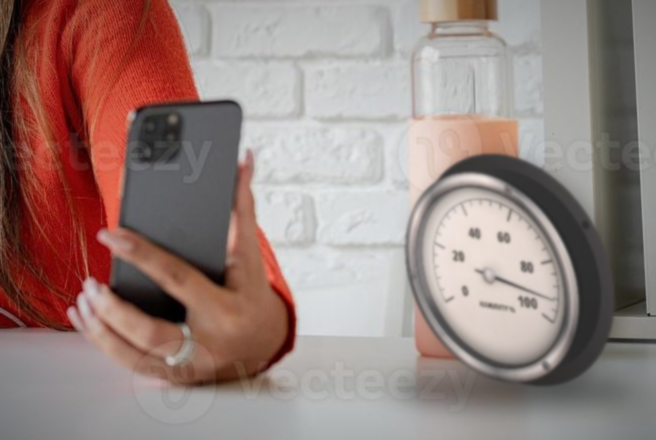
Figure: 92%
